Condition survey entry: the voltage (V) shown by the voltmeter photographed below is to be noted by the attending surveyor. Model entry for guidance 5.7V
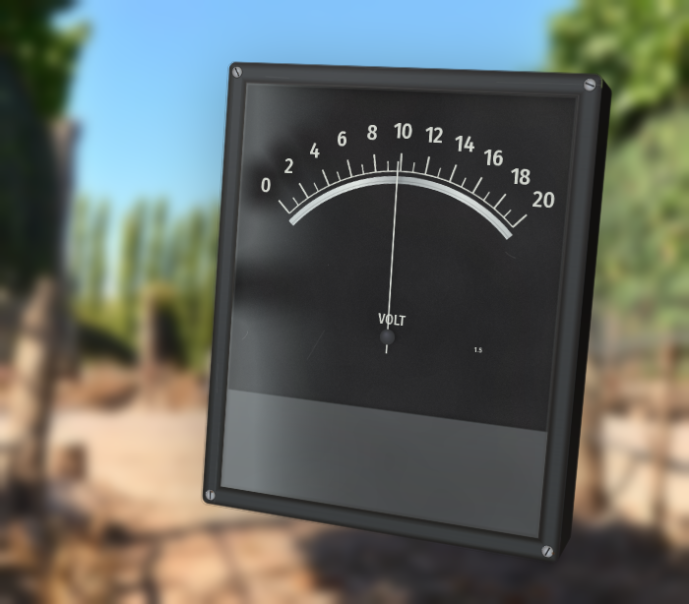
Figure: 10V
